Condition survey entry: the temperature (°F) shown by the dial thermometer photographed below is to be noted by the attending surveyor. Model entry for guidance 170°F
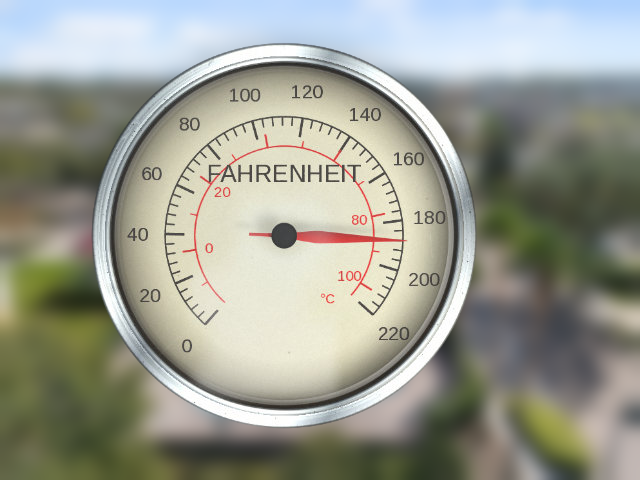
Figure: 188°F
